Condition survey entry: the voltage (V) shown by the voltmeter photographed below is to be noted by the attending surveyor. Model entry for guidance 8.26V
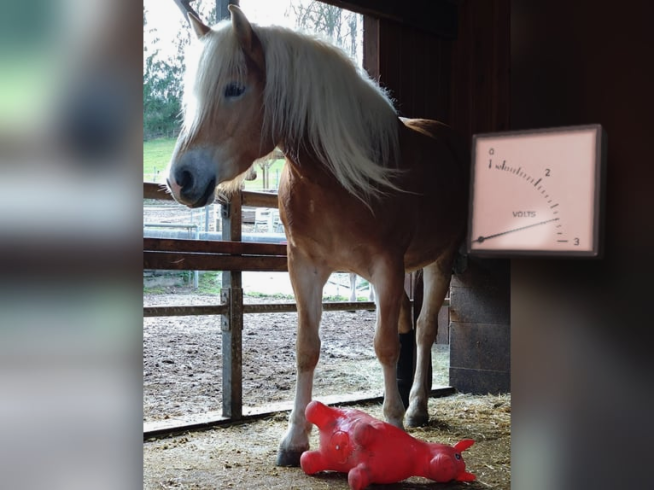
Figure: 2.7V
